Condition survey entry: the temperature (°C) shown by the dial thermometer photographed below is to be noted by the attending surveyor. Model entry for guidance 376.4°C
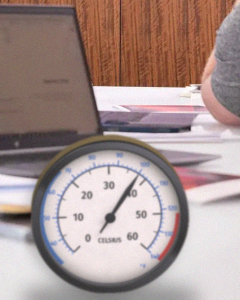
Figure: 37.5°C
